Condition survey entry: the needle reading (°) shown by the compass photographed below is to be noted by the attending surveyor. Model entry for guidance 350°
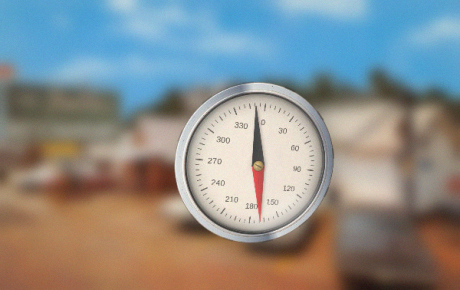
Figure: 170°
